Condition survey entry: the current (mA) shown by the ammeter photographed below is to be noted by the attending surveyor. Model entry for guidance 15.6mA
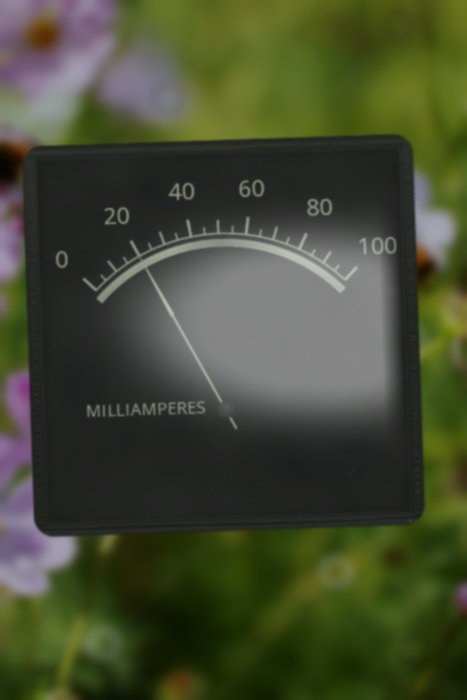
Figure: 20mA
